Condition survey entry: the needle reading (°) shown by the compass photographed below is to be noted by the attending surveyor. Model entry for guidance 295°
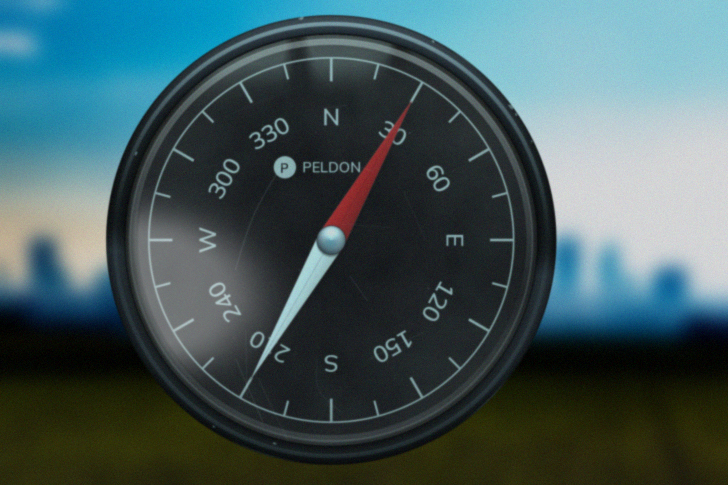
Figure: 30°
